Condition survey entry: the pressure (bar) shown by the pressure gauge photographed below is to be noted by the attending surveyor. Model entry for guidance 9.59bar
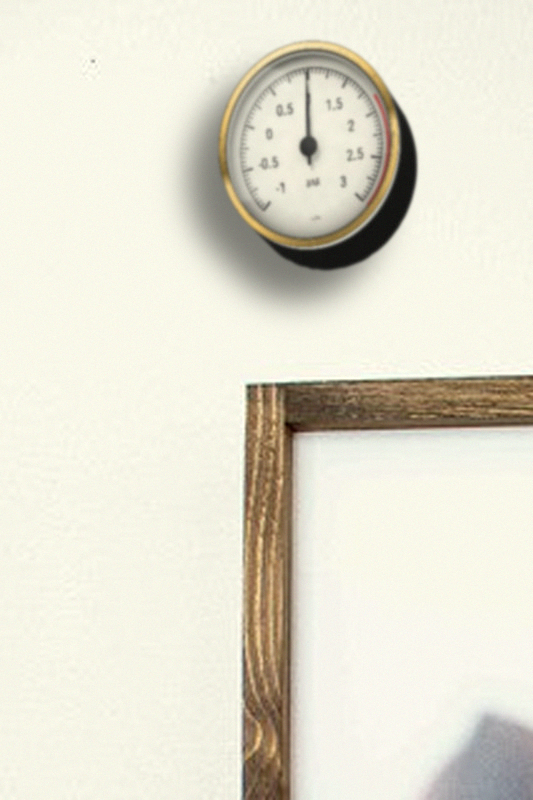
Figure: 1bar
